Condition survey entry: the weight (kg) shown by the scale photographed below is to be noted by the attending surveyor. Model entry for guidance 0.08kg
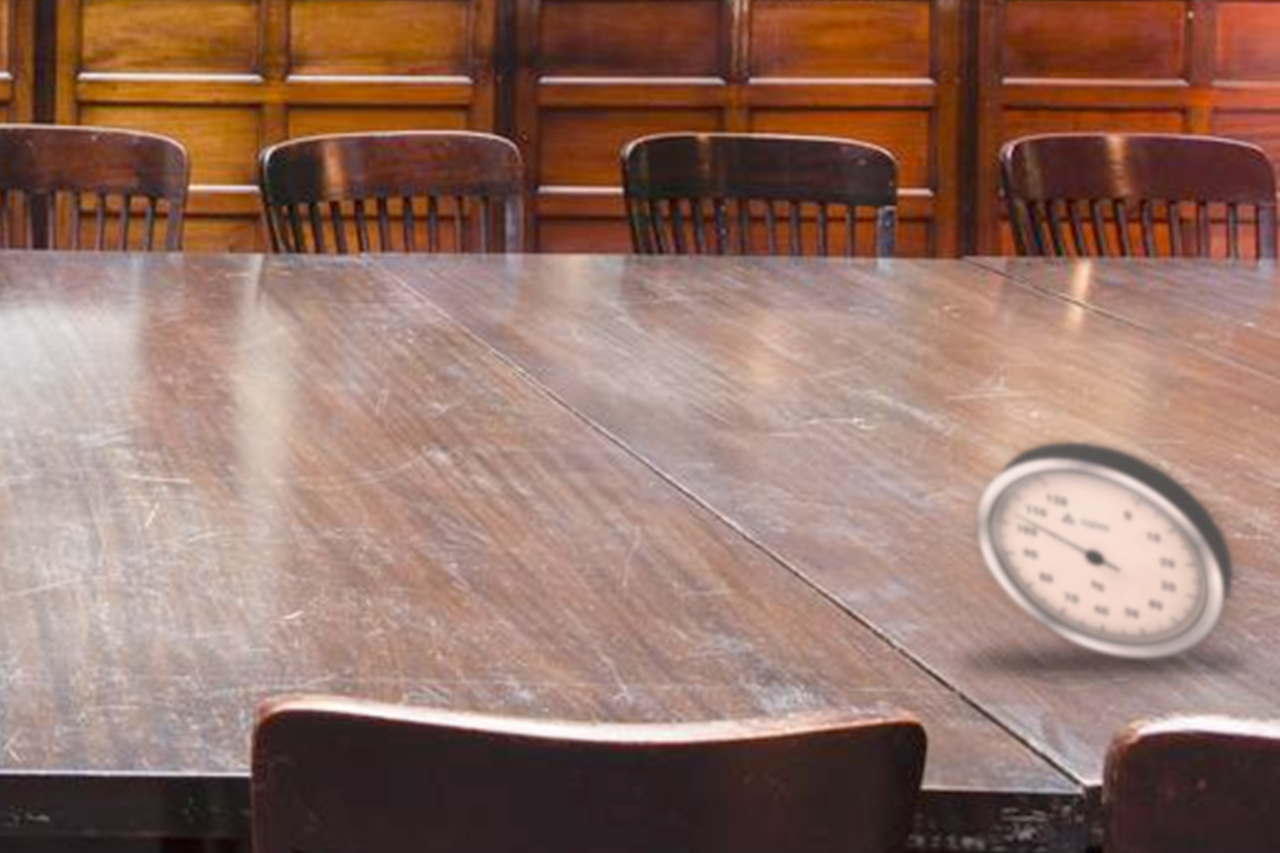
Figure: 105kg
